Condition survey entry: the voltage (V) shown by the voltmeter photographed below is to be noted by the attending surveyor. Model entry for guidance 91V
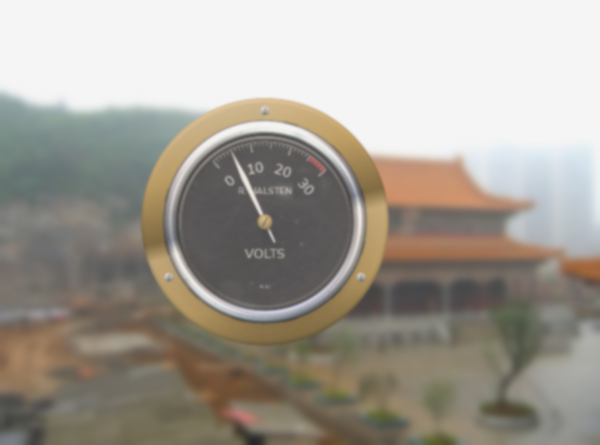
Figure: 5V
